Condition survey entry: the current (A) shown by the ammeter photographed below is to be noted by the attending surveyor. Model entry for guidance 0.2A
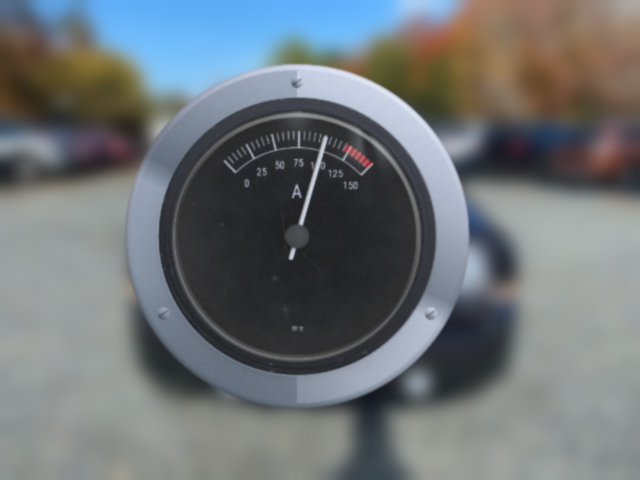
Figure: 100A
